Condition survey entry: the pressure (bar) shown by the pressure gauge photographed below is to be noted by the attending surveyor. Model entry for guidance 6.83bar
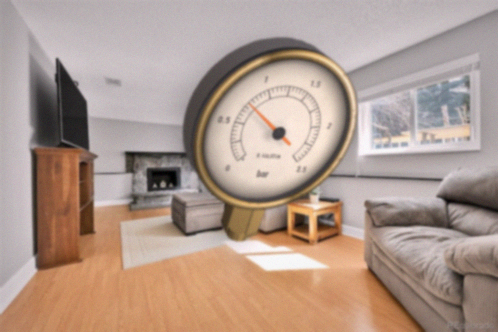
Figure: 0.75bar
